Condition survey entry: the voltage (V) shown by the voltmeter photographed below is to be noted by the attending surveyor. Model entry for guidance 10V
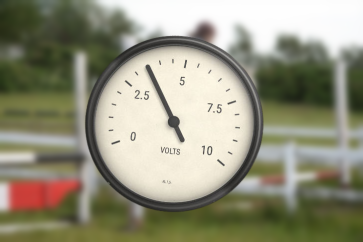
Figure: 3.5V
